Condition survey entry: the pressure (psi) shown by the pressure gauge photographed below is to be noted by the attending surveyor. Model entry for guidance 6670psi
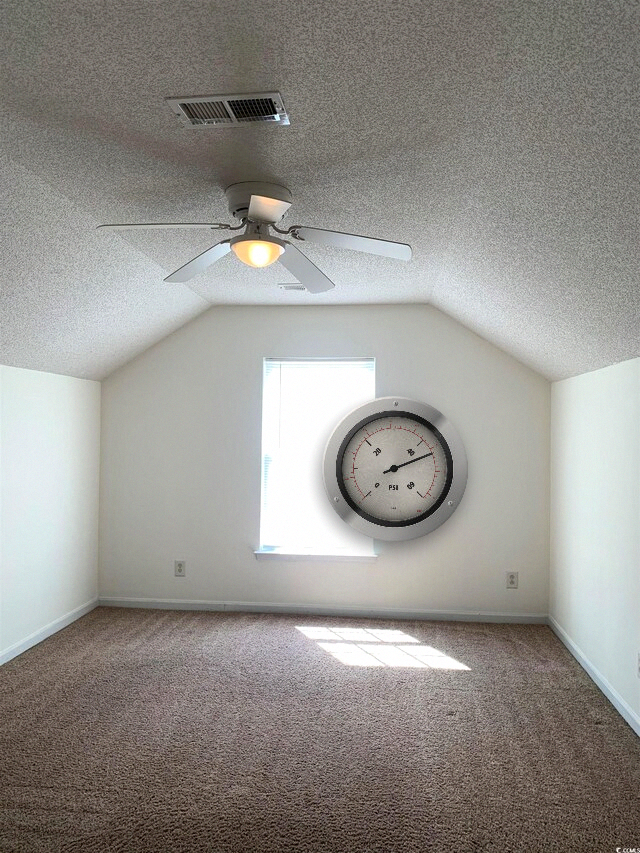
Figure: 45psi
